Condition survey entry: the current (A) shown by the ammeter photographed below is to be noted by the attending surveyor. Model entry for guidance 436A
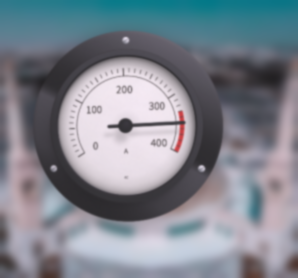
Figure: 350A
